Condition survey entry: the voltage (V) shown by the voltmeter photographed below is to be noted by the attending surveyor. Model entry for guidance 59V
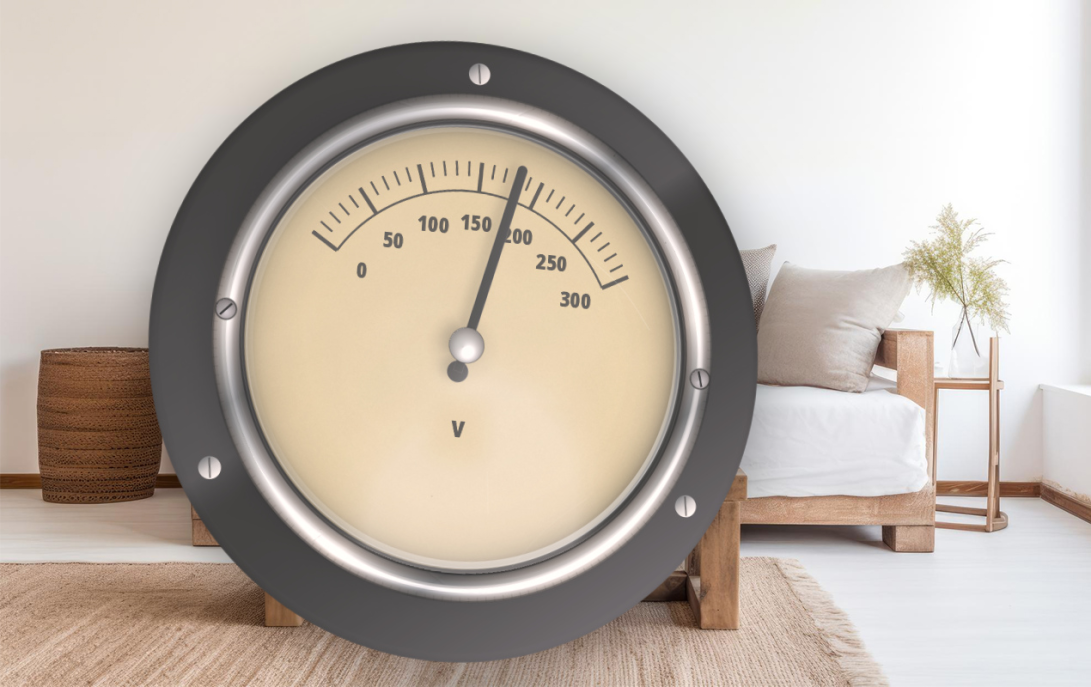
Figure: 180V
